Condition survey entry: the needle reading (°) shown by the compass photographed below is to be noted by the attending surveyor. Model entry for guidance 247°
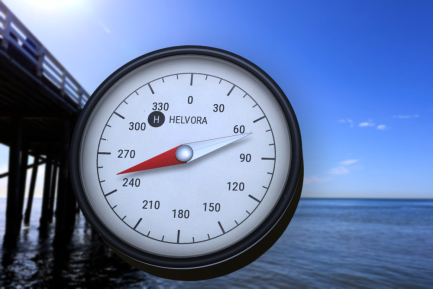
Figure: 250°
